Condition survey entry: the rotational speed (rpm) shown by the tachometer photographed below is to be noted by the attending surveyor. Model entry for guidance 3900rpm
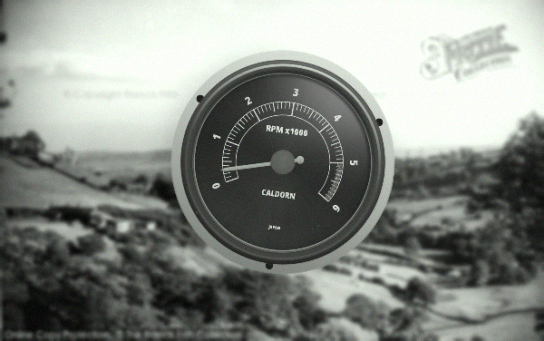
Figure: 300rpm
